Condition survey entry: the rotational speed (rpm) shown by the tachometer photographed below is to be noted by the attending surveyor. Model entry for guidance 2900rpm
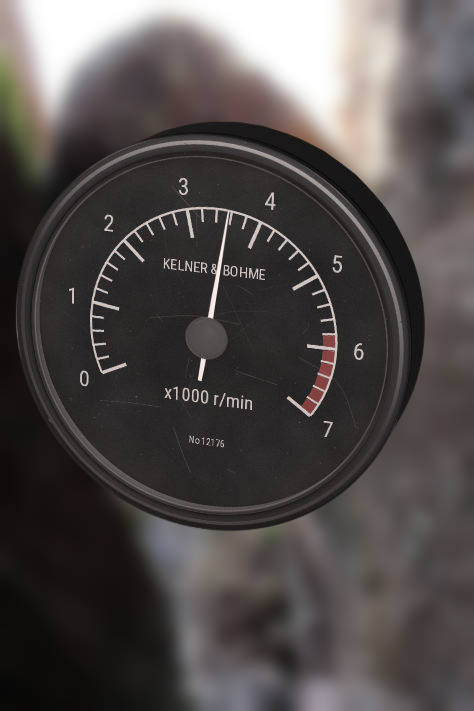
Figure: 3600rpm
